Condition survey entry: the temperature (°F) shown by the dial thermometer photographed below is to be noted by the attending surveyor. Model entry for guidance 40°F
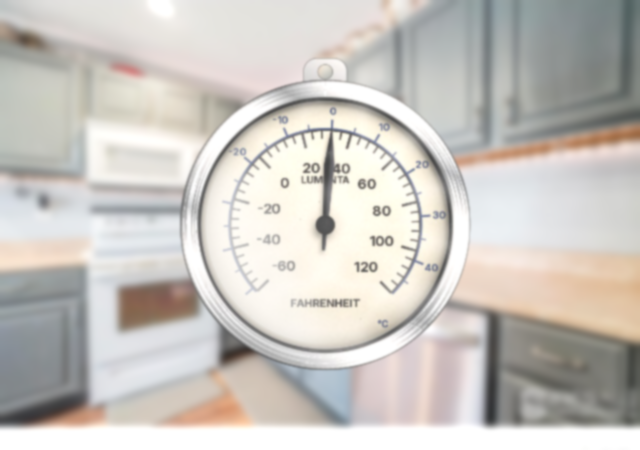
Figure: 32°F
